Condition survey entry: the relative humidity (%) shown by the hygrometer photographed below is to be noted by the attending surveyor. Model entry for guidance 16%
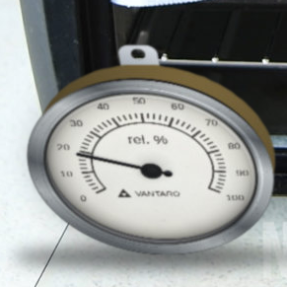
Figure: 20%
